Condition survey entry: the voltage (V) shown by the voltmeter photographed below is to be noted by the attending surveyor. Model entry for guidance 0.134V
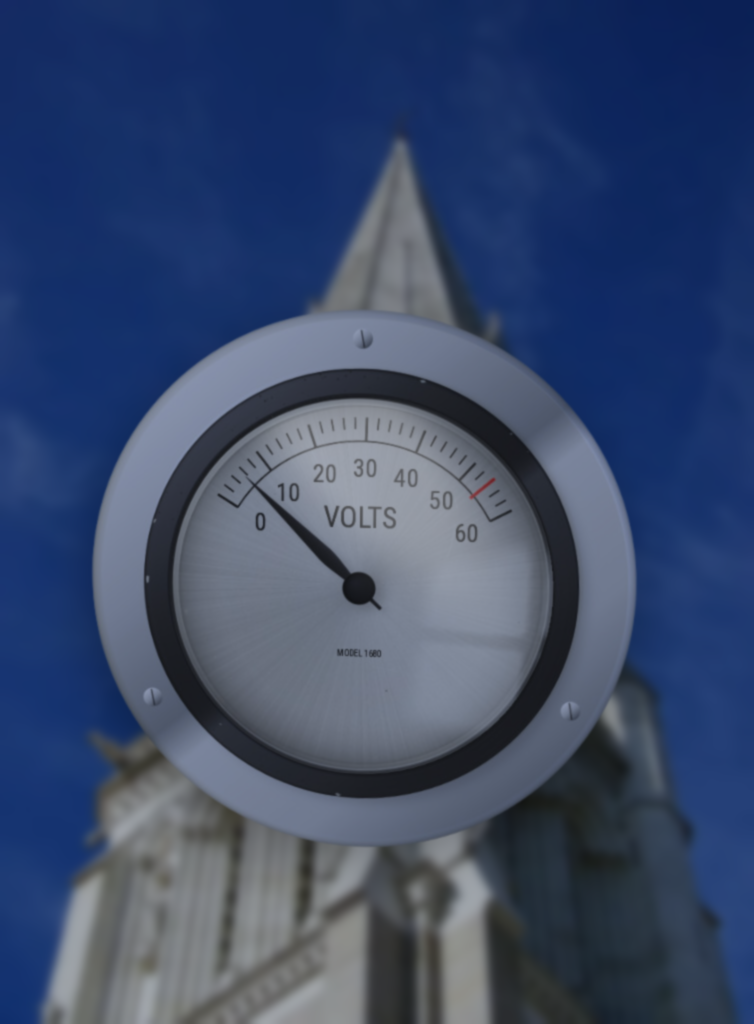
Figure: 6V
